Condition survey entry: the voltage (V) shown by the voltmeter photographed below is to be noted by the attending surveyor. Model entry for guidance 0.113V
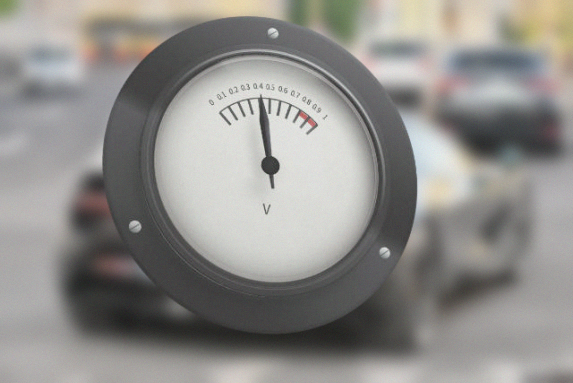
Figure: 0.4V
